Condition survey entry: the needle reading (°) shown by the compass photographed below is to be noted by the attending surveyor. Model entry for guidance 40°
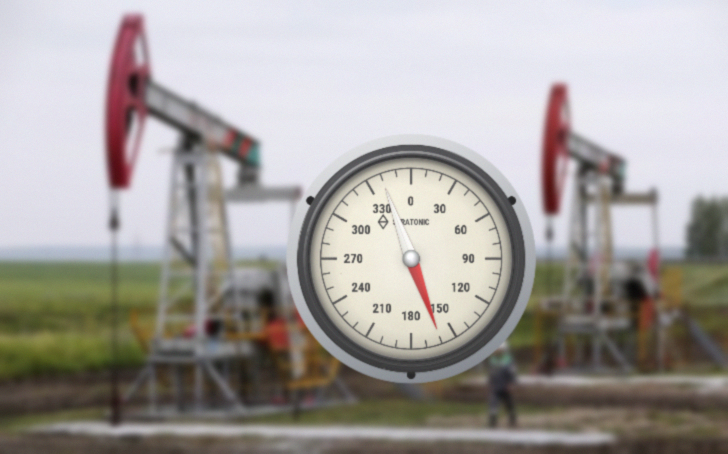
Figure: 160°
